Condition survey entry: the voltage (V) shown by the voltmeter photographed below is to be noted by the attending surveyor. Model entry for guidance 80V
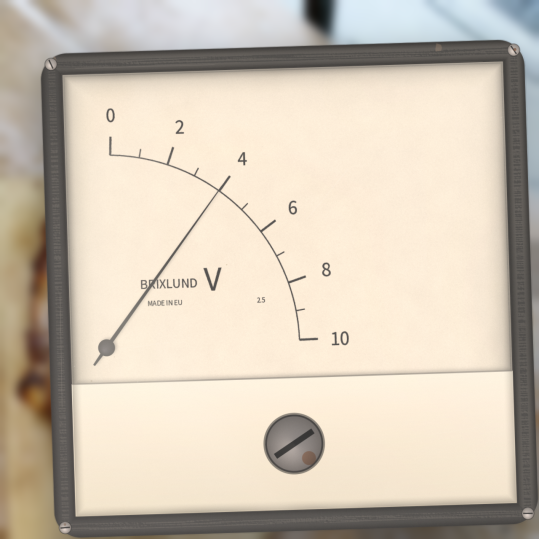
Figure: 4V
